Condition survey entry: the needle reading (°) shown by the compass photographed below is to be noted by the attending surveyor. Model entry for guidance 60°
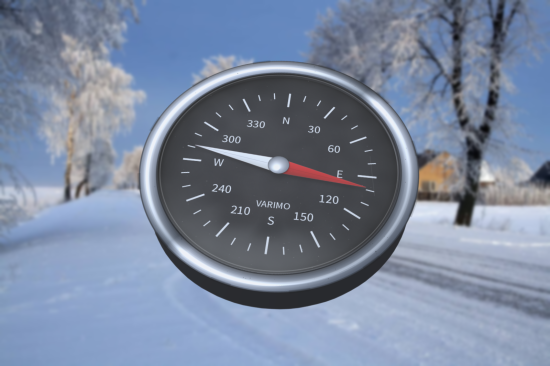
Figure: 100°
